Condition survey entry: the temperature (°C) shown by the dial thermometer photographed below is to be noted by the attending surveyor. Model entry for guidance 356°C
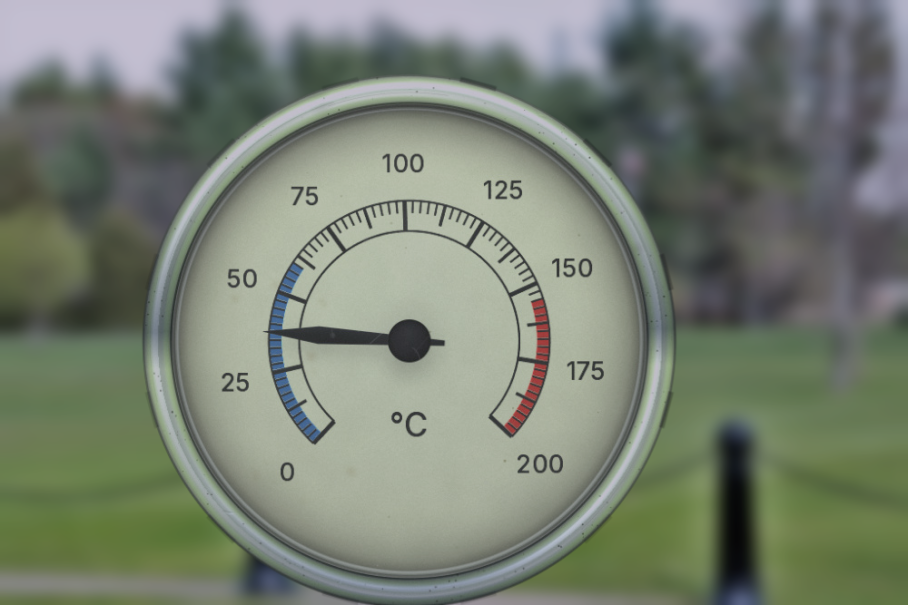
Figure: 37.5°C
